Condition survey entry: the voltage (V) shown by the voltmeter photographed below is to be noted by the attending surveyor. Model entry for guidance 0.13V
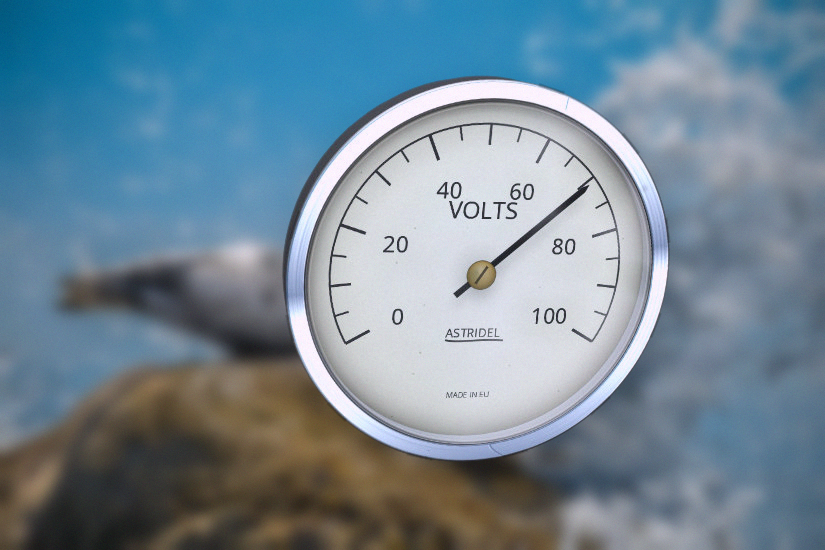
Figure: 70V
